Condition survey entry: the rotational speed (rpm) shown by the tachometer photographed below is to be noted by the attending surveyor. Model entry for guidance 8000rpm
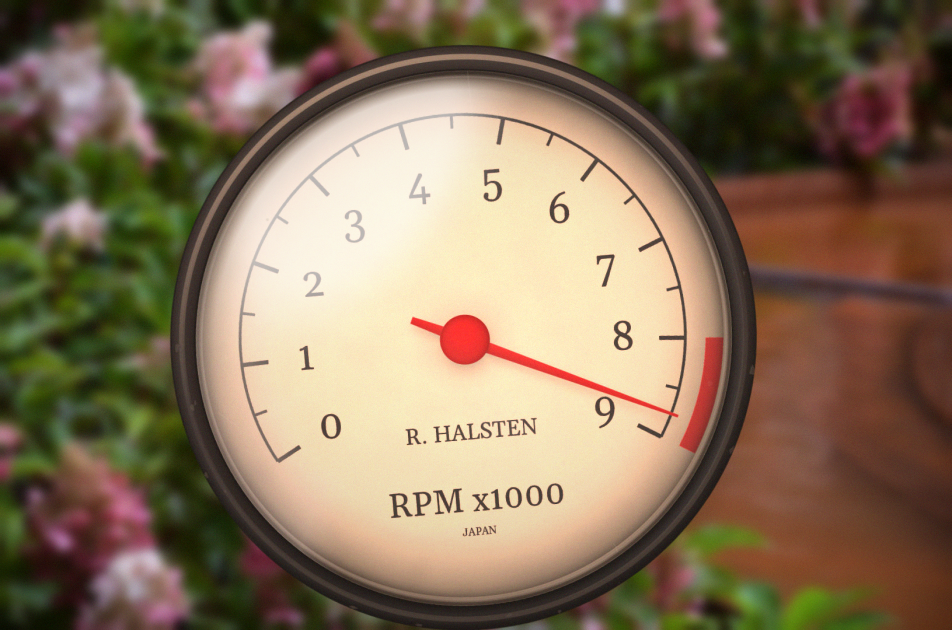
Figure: 8750rpm
